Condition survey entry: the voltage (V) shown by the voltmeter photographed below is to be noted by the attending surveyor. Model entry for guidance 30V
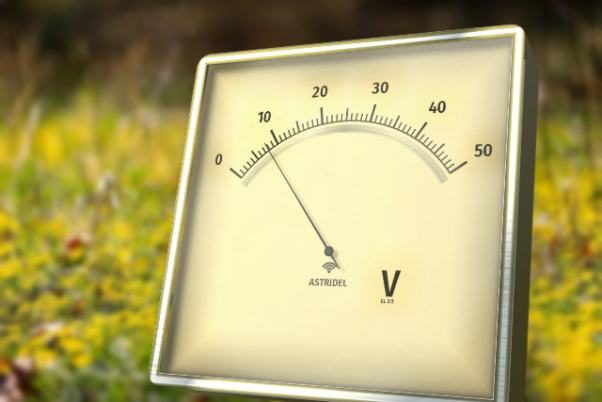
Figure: 8V
